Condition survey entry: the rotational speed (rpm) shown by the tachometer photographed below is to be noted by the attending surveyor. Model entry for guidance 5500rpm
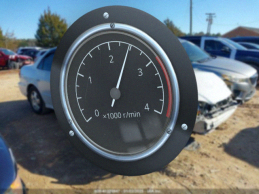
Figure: 2500rpm
